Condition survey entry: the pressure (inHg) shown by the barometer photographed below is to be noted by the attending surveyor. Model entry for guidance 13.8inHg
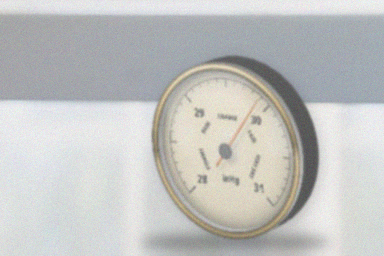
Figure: 29.9inHg
